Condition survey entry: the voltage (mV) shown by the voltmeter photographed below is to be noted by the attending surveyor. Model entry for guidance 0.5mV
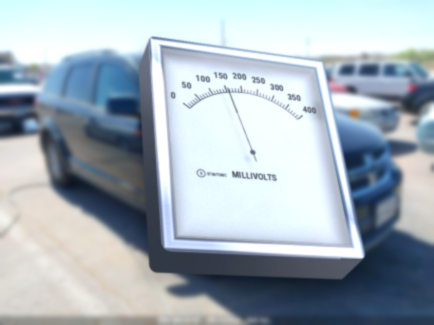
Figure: 150mV
